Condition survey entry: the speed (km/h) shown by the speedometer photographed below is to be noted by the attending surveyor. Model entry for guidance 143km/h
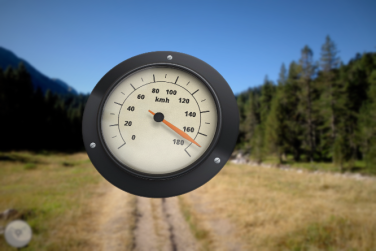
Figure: 170km/h
